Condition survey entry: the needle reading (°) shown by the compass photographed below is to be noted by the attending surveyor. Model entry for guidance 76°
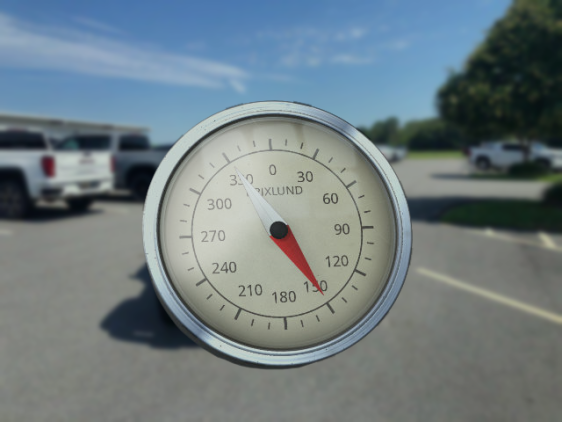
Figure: 150°
